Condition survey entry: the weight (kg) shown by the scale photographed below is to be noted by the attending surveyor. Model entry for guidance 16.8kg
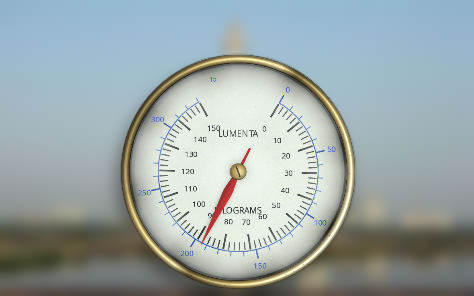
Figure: 88kg
